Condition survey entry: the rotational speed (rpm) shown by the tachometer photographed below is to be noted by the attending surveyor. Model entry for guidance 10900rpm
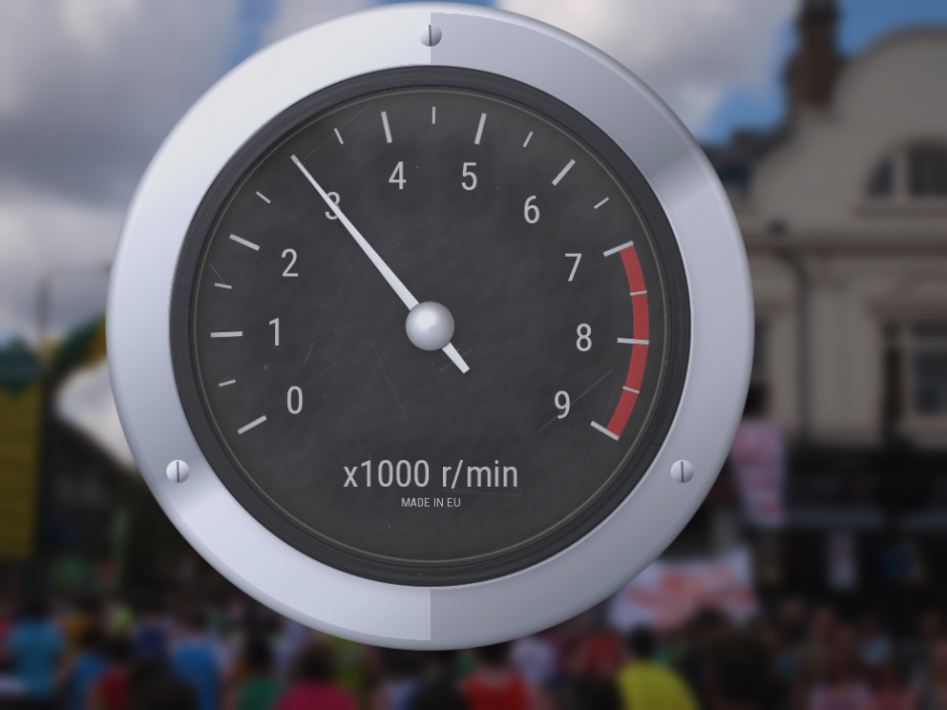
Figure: 3000rpm
